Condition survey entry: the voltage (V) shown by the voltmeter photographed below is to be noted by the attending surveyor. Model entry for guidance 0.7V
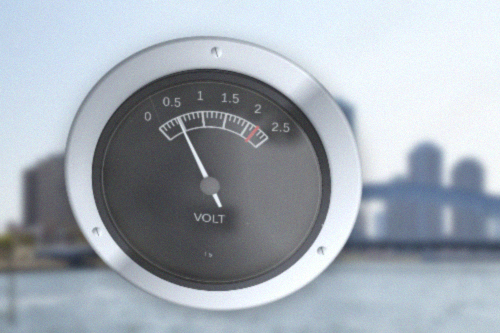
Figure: 0.5V
